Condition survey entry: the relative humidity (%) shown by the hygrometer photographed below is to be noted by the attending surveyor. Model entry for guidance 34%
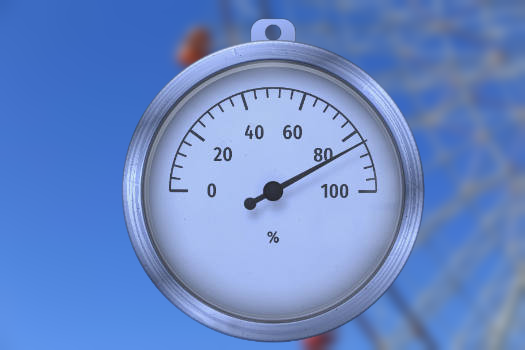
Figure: 84%
